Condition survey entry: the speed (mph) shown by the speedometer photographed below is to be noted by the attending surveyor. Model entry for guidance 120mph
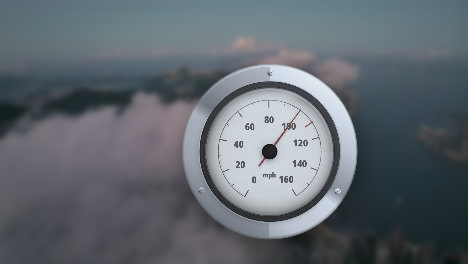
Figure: 100mph
